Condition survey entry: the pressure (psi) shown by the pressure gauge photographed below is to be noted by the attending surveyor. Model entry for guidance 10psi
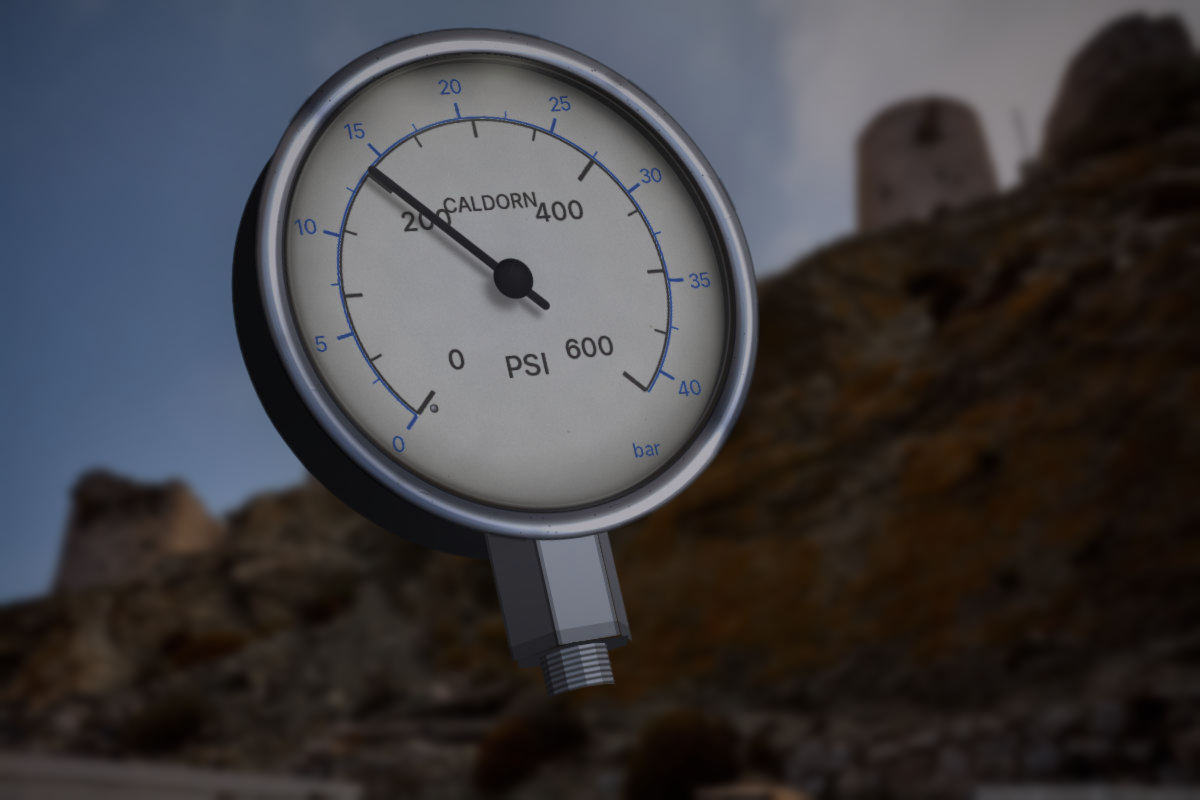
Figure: 200psi
